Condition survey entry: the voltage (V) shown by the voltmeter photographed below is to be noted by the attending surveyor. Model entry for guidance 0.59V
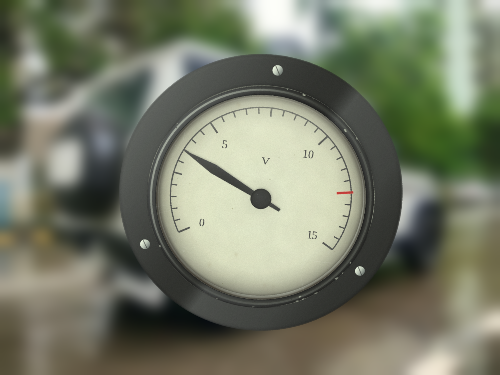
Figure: 3.5V
